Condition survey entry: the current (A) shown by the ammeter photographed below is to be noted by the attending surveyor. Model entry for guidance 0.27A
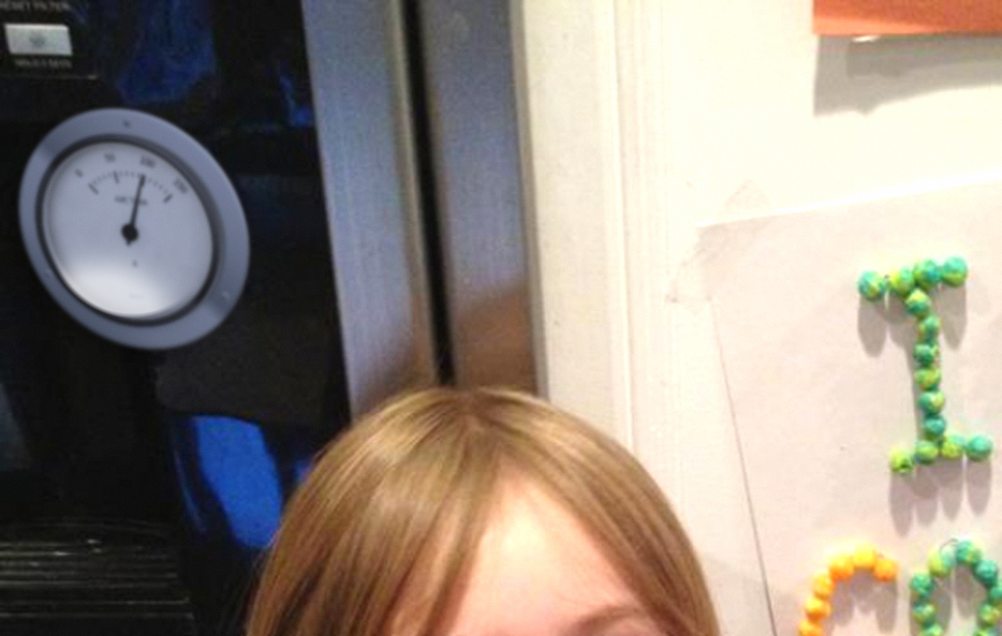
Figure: 100A
